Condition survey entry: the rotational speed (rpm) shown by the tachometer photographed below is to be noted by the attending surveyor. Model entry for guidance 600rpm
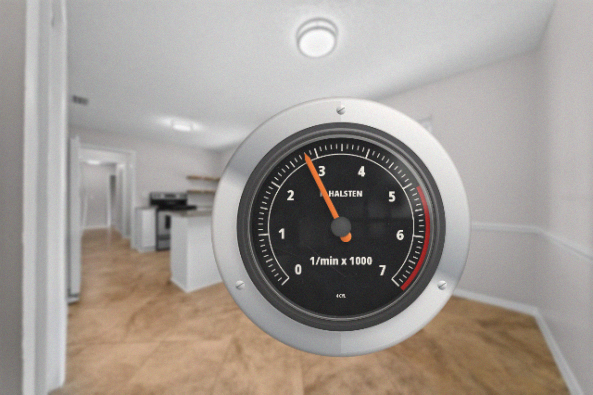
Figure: 2800rpm
